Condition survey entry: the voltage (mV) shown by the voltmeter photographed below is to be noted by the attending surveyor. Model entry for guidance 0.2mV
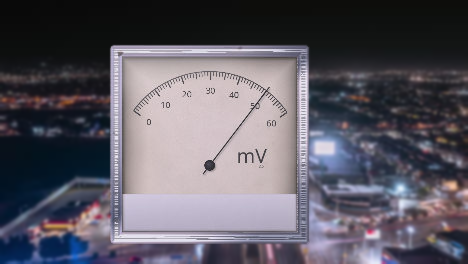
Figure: 50mV
